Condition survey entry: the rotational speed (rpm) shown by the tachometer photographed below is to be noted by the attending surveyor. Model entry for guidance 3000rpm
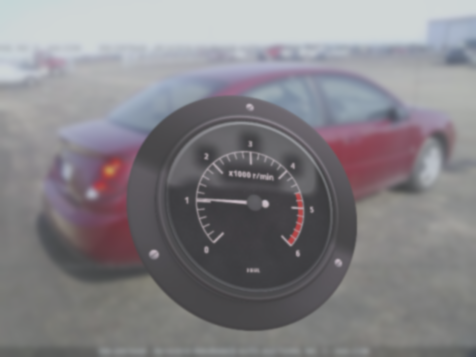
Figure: 1000rpm
